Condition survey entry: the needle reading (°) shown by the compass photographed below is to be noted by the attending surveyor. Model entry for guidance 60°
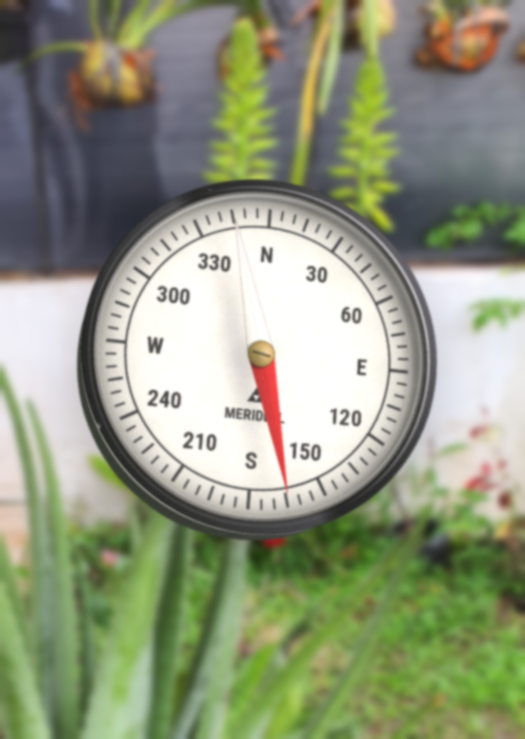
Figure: 165°
